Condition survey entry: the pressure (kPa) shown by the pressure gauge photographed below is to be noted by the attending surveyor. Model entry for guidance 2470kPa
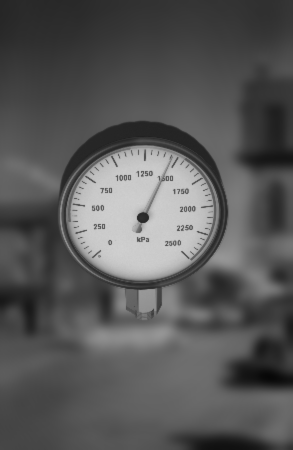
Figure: 1450kPa
